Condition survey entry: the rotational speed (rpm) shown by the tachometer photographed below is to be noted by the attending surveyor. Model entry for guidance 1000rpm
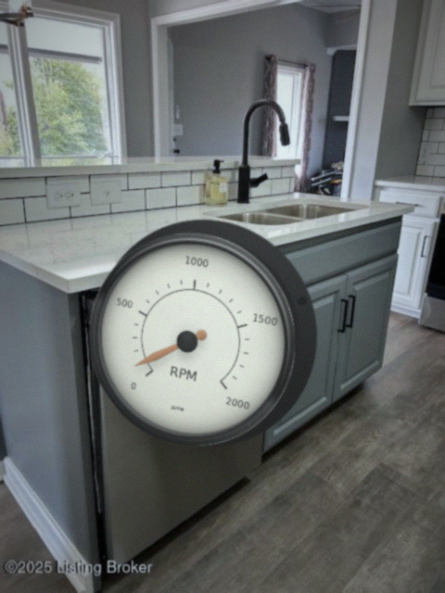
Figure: 100rpm
